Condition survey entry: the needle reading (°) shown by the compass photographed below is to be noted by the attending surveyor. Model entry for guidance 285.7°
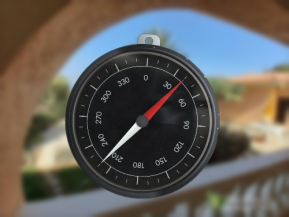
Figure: 40°
